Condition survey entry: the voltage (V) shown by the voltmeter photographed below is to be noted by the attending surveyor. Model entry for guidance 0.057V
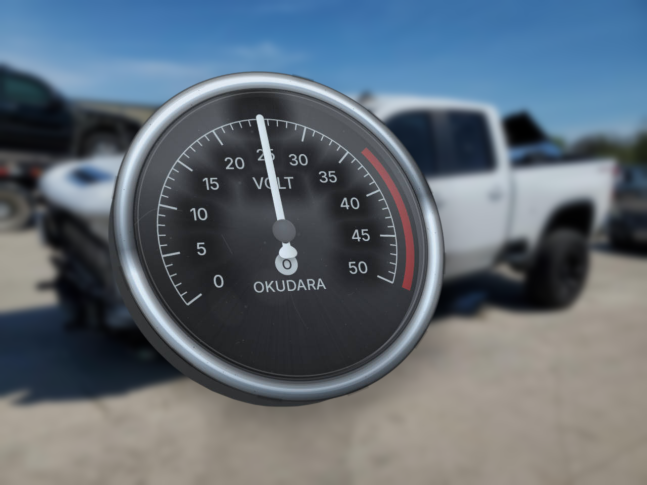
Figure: 25V
